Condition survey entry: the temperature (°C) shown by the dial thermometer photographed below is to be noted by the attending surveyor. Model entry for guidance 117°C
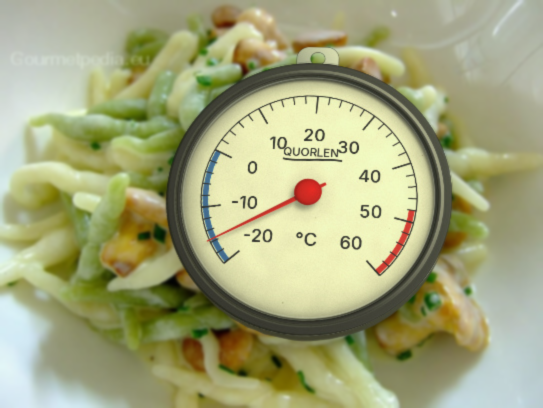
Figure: -16°C
